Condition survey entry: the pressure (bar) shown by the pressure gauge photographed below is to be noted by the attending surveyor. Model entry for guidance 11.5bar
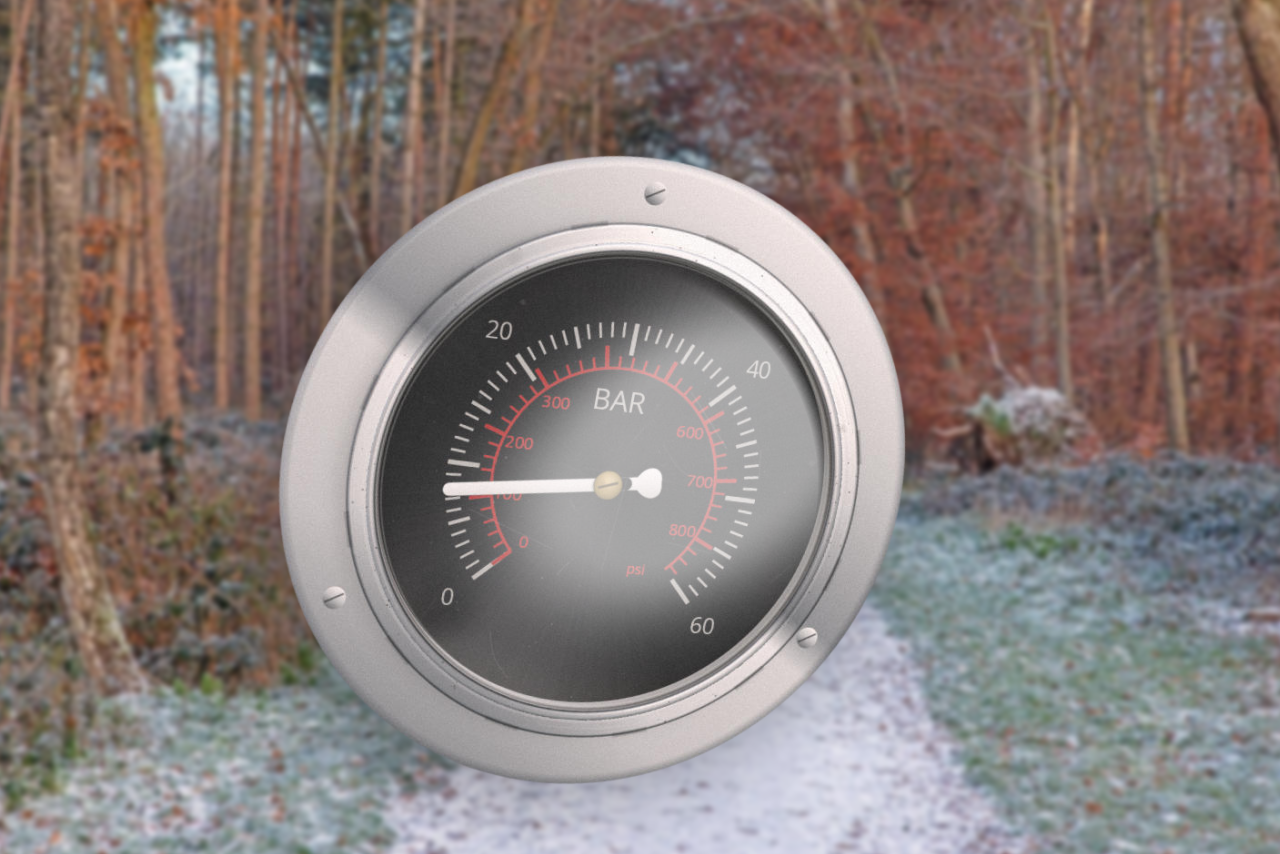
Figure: 8bar
